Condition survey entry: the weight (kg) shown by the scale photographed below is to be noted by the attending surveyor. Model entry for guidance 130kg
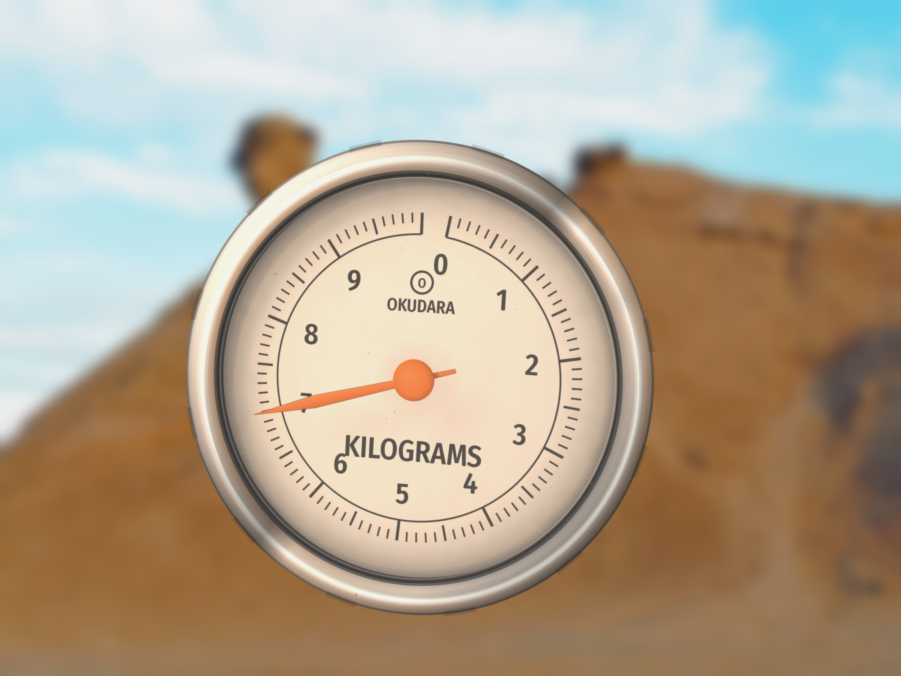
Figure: 7kg
